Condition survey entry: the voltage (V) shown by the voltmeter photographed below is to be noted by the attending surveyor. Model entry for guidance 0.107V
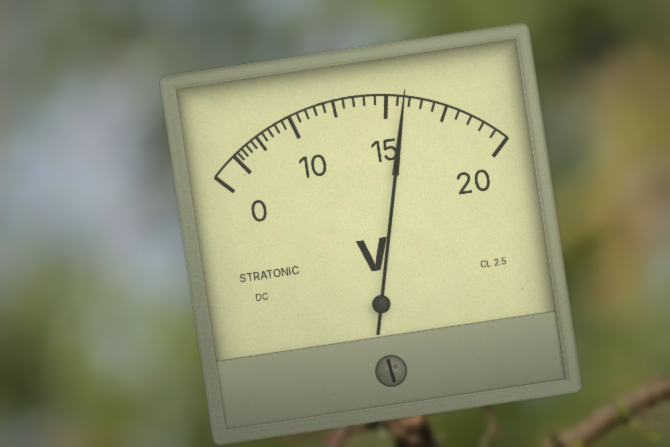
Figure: 15.75V
